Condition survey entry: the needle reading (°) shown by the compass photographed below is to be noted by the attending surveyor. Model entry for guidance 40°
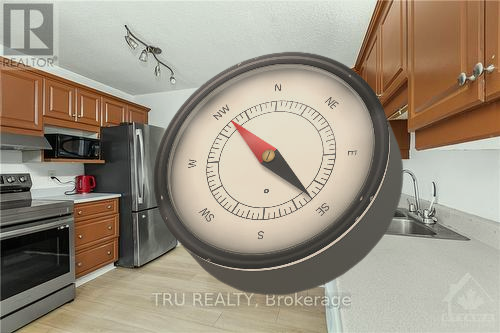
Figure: 315°
